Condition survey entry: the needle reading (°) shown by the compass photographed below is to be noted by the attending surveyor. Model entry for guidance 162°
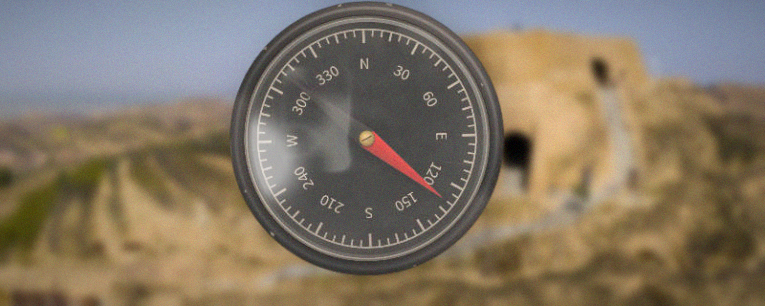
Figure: 130°
